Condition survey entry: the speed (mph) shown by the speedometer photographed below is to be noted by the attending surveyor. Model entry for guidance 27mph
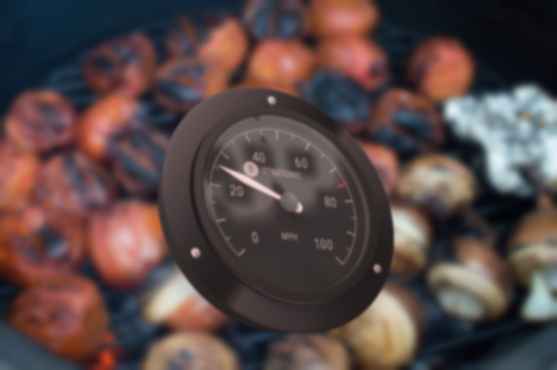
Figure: 25mph
